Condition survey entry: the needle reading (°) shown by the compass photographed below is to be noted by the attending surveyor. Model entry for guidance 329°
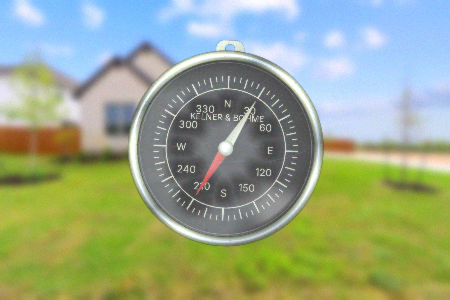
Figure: 210°
